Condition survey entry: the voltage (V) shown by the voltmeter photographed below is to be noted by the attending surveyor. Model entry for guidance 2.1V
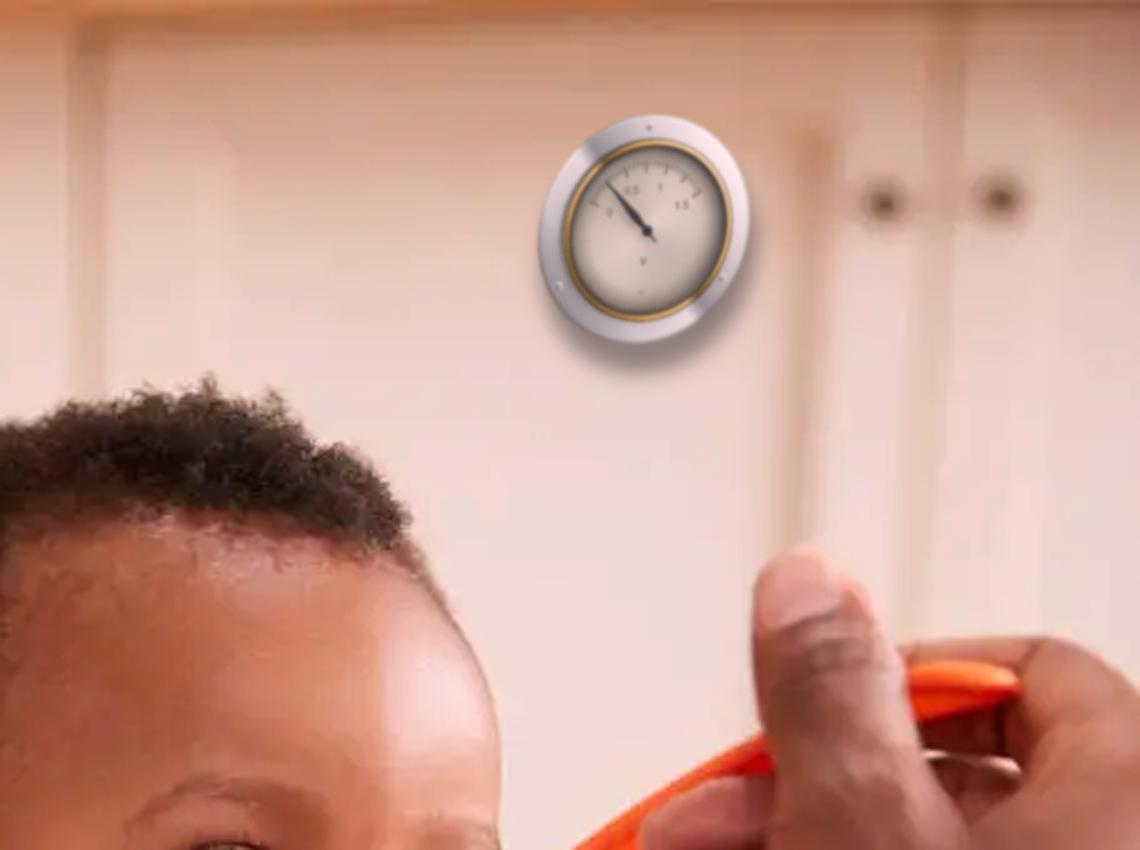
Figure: 0.25V
